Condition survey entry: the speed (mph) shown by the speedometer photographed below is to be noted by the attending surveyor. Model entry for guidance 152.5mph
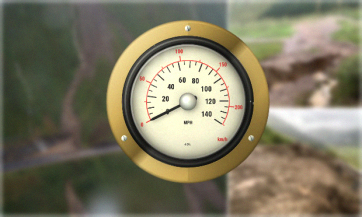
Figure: 0mph
